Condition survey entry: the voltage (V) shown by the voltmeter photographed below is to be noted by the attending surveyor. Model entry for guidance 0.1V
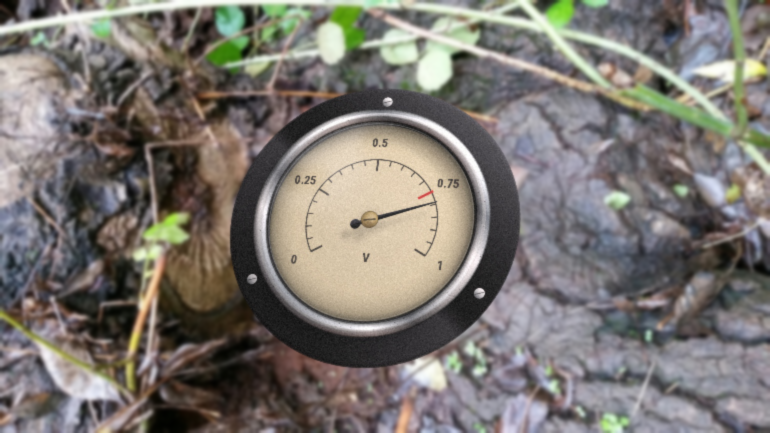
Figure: 0.8V
